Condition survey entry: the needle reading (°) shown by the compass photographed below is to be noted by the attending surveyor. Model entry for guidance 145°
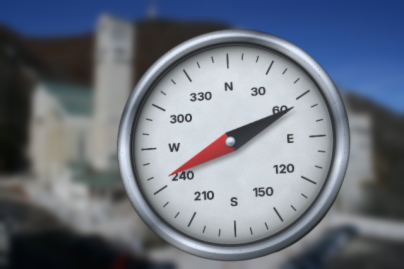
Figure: 245°
